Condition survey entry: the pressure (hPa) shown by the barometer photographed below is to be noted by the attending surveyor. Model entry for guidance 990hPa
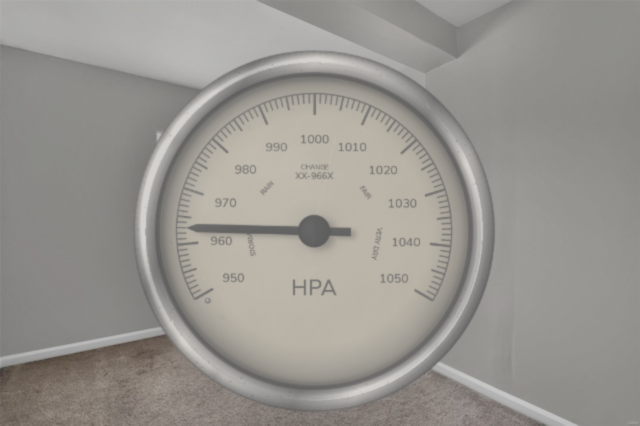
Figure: 963hPa
